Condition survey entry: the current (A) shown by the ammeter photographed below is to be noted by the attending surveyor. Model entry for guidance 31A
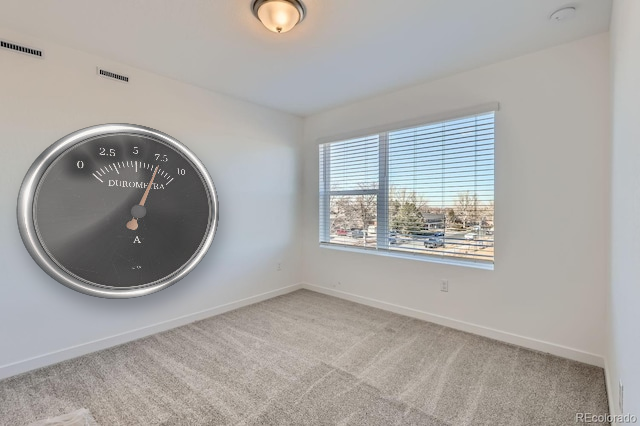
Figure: 7.5A
